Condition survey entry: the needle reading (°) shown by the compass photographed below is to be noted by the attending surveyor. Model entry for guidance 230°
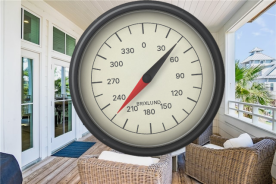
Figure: 225°
